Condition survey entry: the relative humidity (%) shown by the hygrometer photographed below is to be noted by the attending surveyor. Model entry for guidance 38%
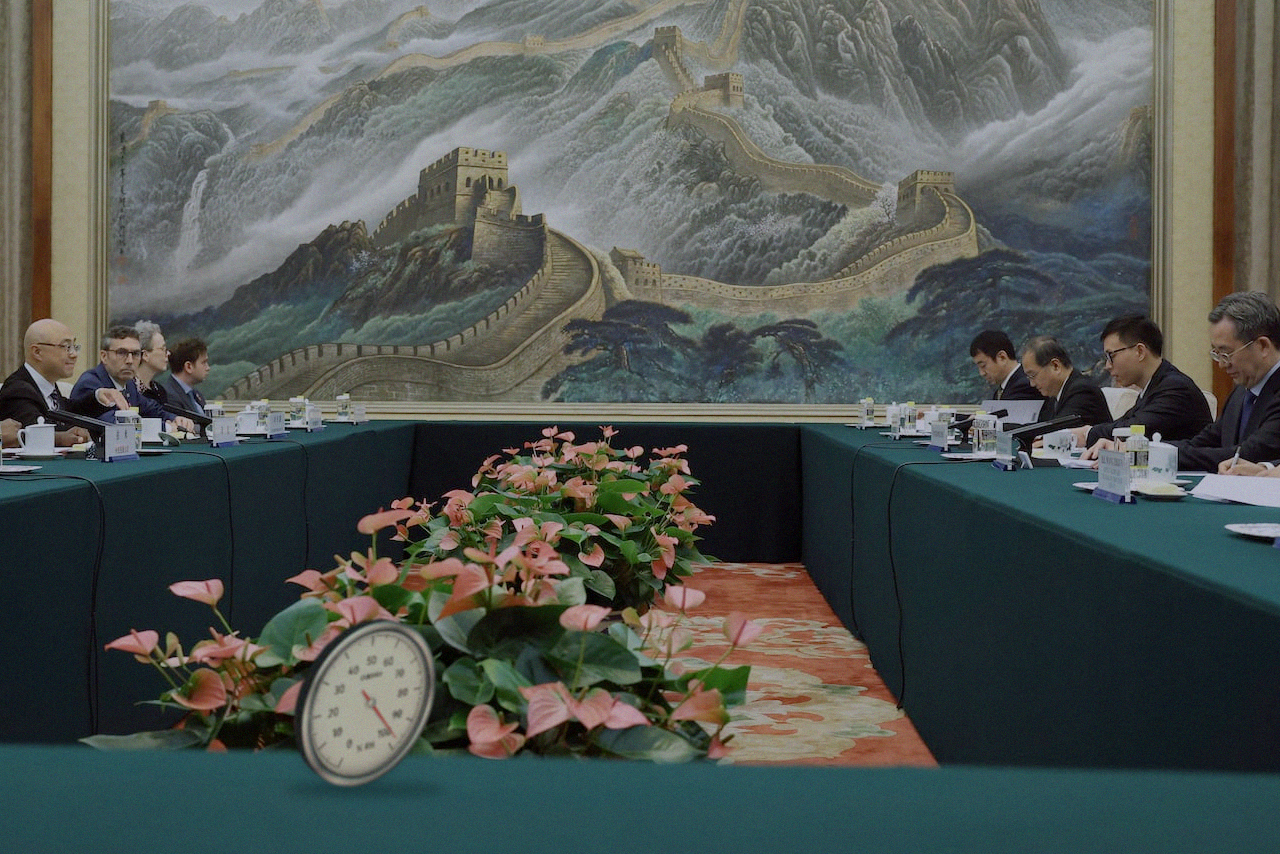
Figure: 97.5%
